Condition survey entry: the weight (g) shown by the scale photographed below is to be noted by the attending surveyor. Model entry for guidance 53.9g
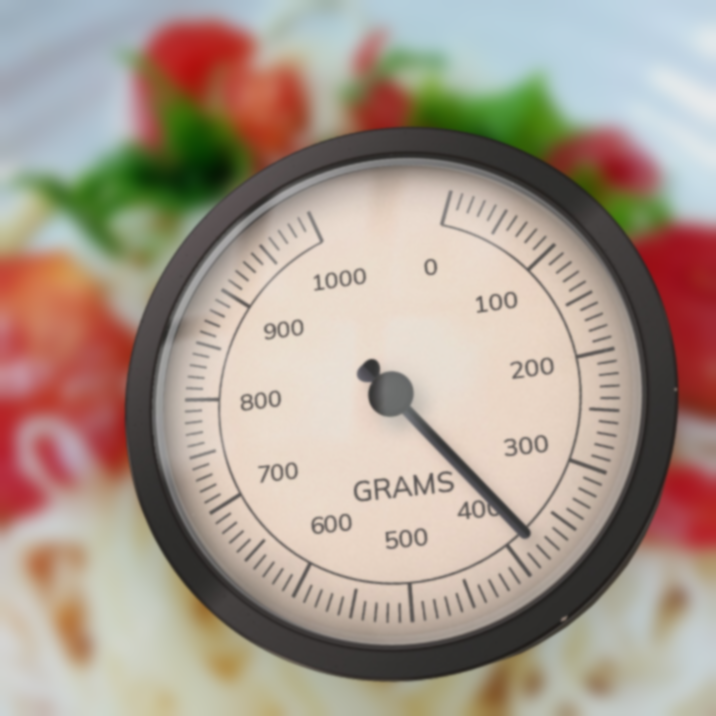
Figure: 380g
